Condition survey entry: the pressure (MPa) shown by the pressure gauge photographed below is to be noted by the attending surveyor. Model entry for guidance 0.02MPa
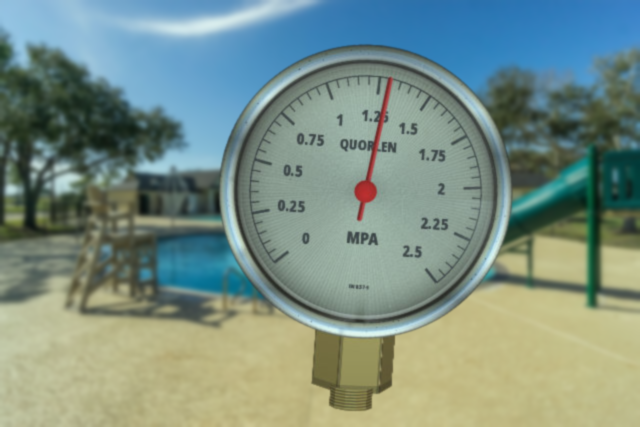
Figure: 1.3MPa
